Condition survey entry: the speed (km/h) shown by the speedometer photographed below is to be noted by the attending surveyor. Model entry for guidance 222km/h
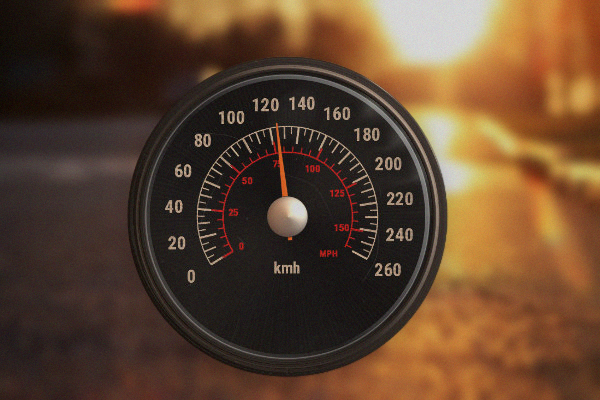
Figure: 125km/h
